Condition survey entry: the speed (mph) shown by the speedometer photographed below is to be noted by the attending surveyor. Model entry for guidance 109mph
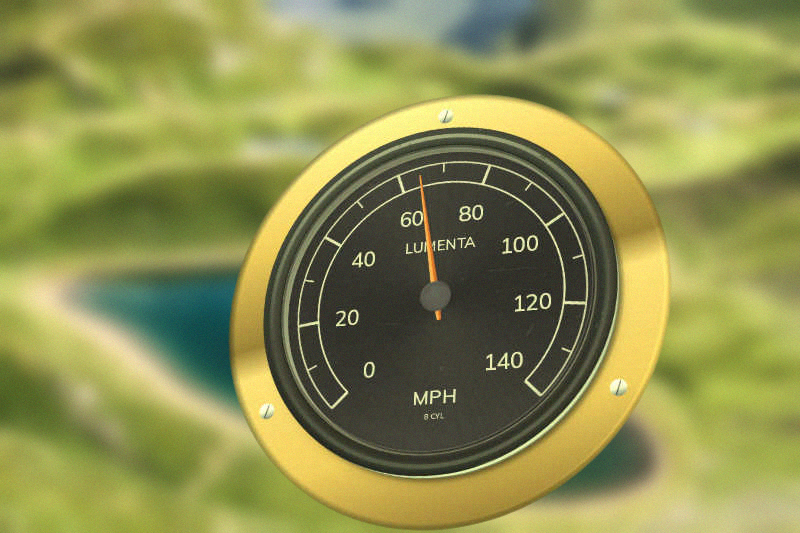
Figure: 65mph
